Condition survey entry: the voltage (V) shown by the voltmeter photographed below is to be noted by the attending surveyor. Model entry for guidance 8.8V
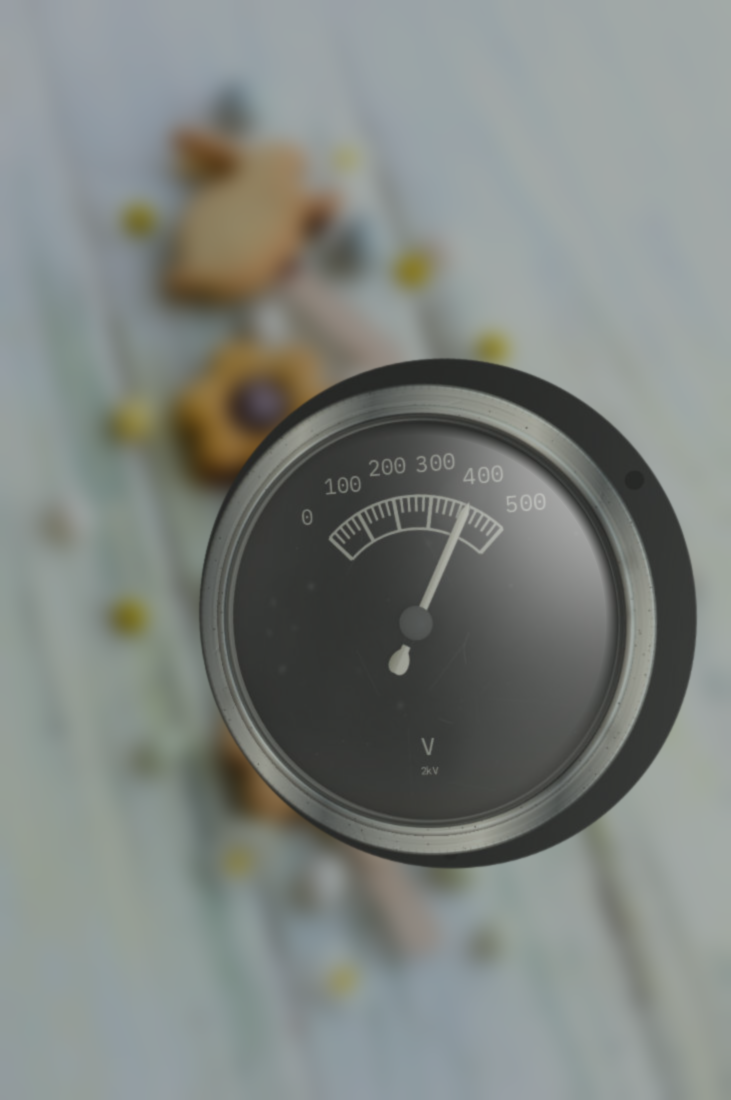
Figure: 400V
